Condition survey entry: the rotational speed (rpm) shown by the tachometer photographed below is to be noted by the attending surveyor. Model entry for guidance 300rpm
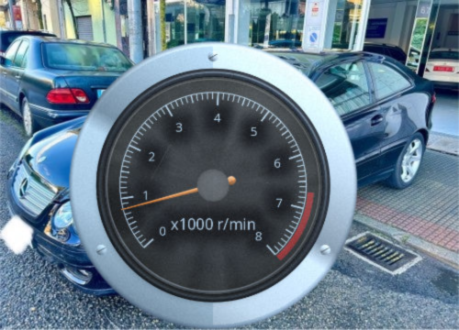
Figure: 800rpm
